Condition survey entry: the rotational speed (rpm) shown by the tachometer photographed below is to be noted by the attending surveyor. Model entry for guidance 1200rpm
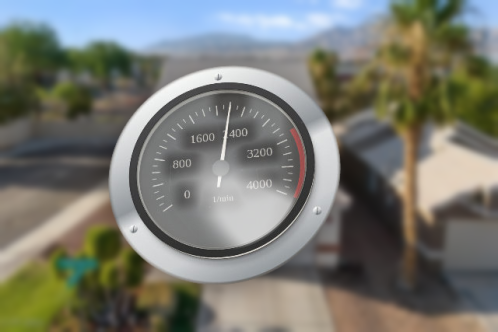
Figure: 2200rpm
